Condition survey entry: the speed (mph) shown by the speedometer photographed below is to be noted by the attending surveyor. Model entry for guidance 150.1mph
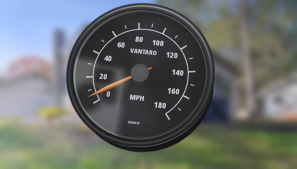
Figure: 5mph
